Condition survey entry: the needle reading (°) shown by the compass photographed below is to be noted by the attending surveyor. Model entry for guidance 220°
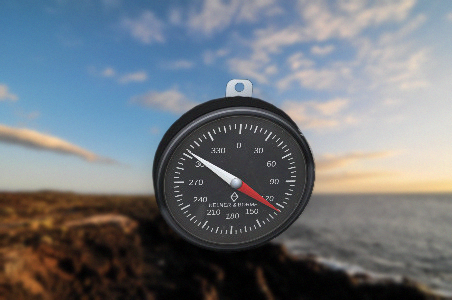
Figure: 125°
